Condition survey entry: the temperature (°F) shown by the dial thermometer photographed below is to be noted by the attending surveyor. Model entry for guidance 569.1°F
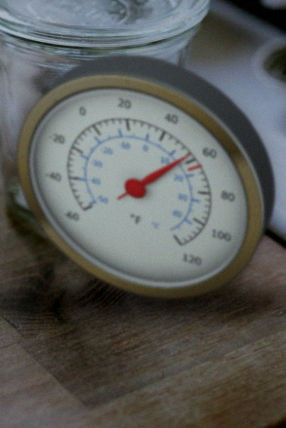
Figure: 56°F
